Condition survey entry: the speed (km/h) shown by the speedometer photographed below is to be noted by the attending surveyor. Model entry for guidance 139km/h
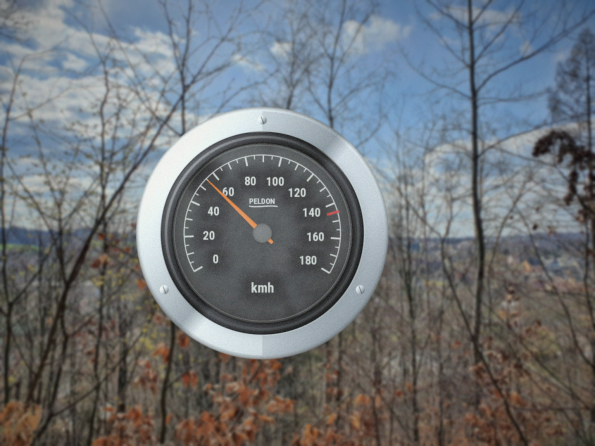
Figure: 55km/h
